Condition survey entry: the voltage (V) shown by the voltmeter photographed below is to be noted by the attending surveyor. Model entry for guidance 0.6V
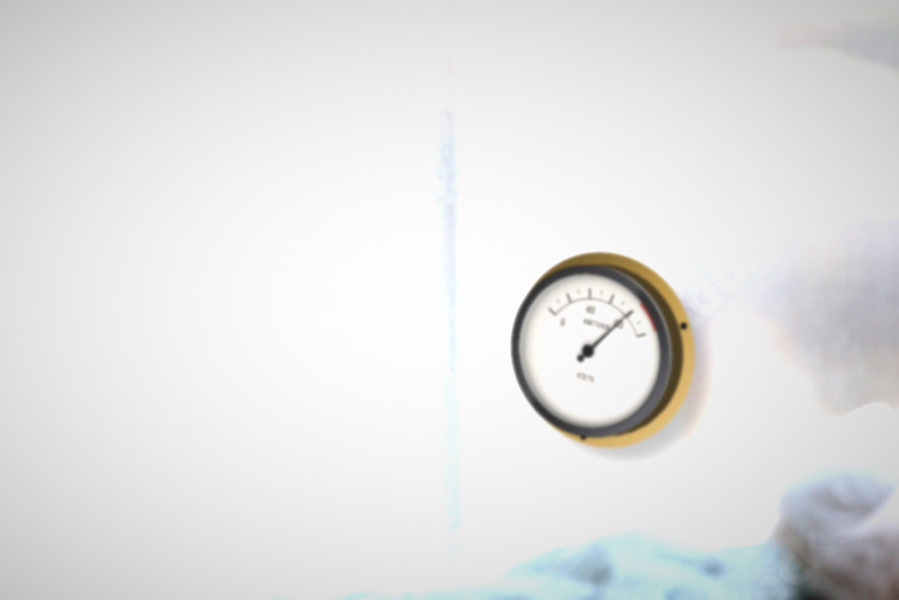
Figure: 80V
